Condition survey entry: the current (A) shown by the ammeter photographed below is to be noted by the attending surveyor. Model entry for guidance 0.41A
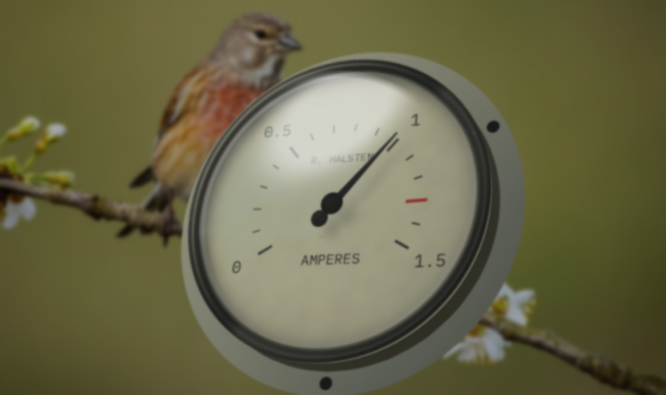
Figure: 1A
